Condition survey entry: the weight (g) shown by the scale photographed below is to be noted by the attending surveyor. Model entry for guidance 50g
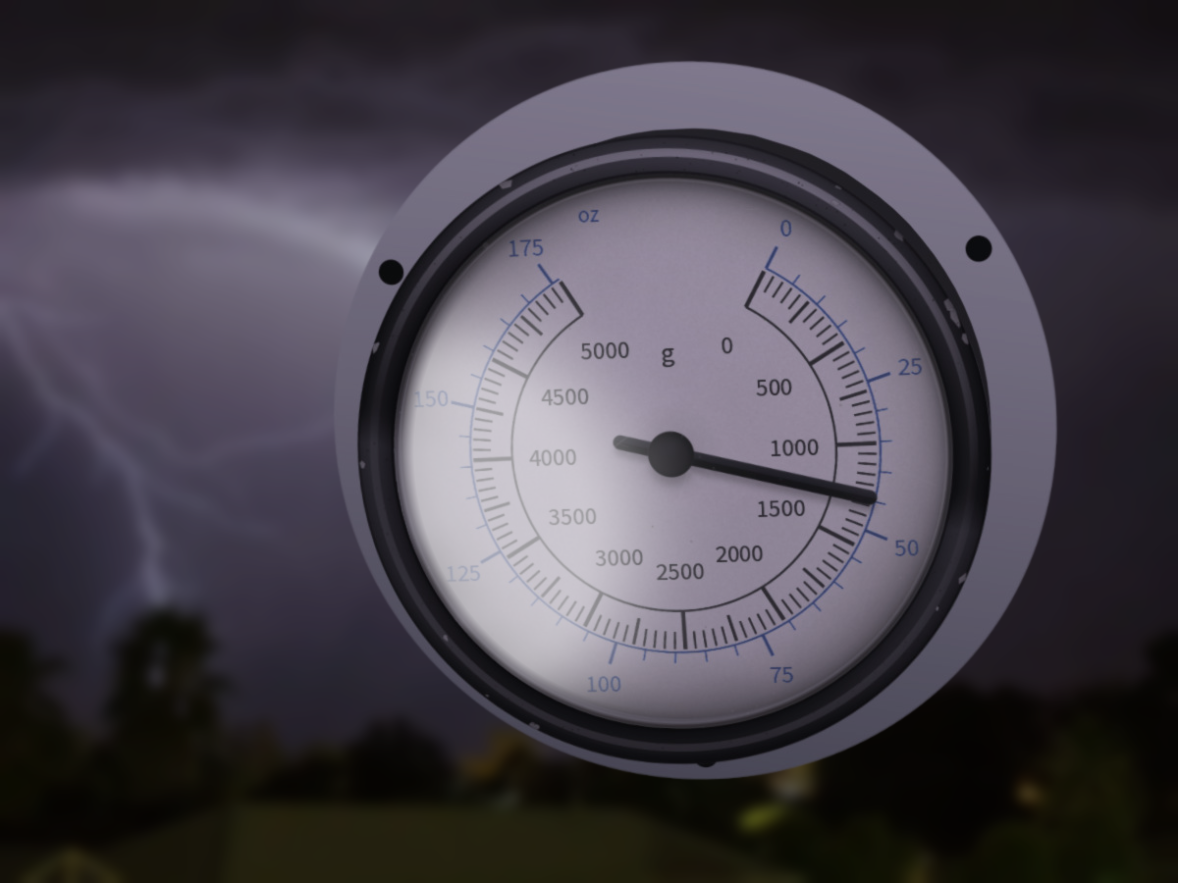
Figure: 1250g
